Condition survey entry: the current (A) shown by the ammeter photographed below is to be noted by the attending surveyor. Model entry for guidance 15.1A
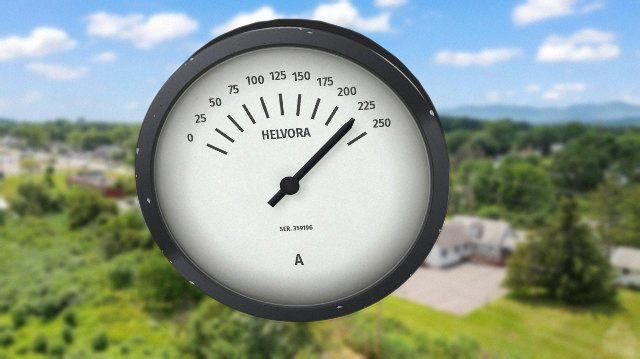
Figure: 225A
